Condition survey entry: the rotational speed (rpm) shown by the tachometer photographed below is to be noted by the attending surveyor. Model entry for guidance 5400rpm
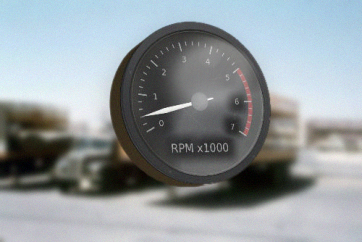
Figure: 400rpm
